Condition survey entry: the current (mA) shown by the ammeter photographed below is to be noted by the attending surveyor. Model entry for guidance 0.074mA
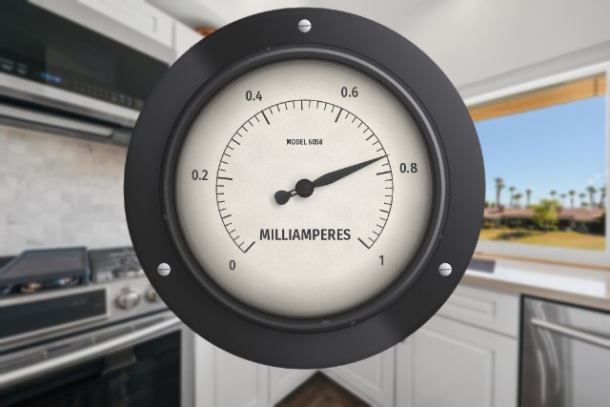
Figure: 0.76mA
